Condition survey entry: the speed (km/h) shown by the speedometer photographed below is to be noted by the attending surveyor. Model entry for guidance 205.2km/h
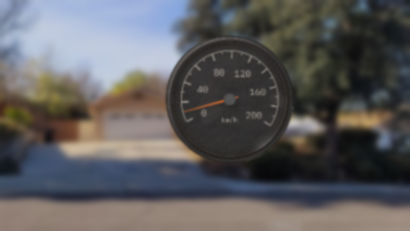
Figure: 10km/h
